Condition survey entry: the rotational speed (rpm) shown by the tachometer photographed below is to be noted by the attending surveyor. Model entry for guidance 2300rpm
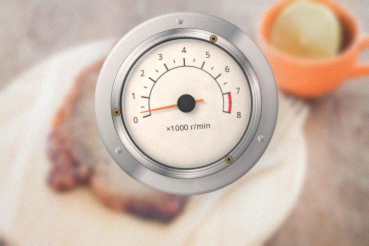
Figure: 250rpm
